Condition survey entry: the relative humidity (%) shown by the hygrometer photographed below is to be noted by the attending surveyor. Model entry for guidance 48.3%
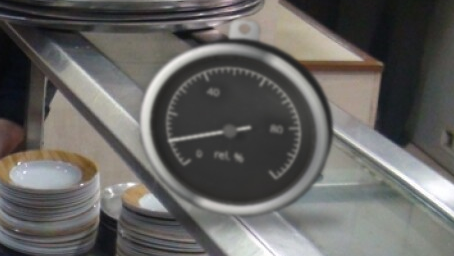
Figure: 10%
